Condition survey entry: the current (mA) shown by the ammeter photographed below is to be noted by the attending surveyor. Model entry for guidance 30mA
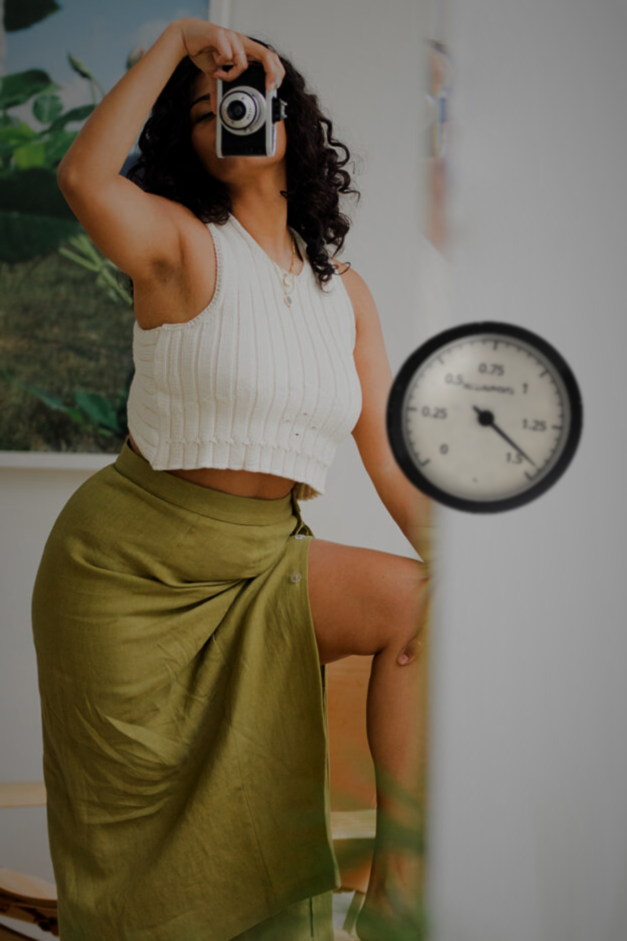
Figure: 1.45mA
